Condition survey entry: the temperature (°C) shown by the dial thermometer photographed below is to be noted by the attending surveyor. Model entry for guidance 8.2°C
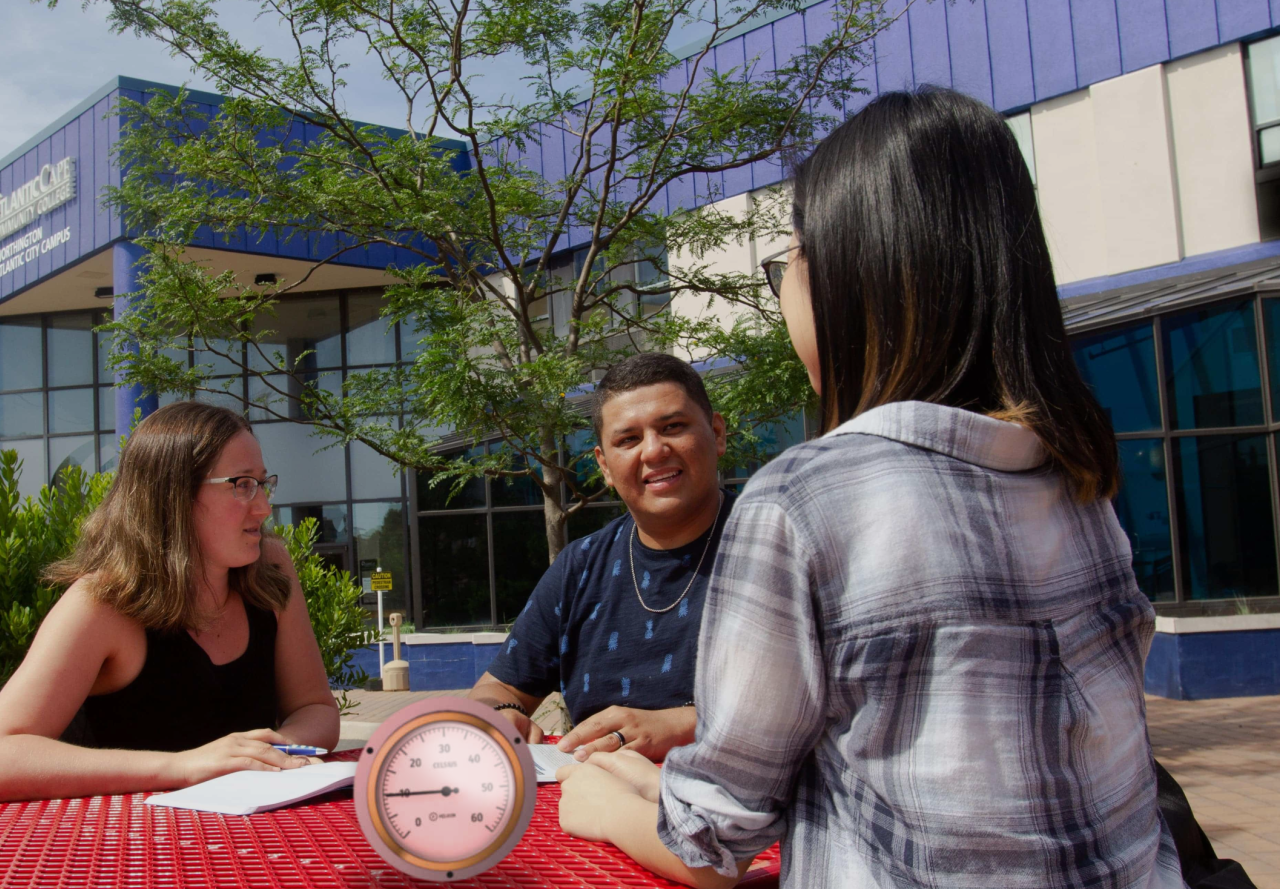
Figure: 10°C
